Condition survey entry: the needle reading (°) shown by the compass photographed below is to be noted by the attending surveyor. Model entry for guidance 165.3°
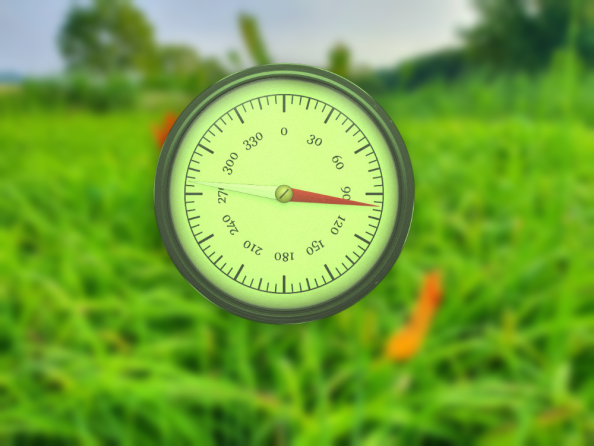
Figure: 97.5°
